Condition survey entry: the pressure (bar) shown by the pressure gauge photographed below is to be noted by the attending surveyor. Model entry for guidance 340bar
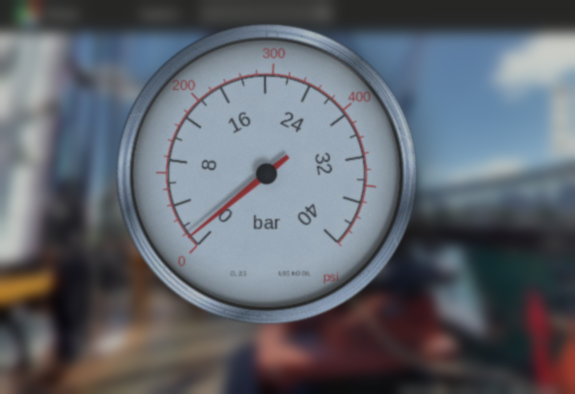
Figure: 1bar
